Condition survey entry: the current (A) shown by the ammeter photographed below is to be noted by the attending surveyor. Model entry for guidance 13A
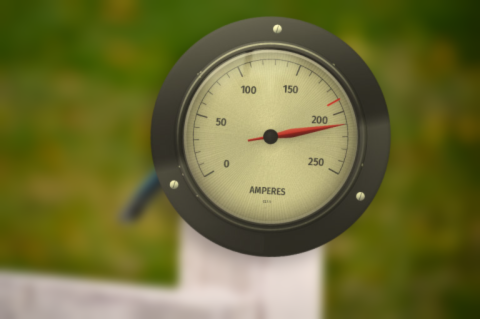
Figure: 210A
